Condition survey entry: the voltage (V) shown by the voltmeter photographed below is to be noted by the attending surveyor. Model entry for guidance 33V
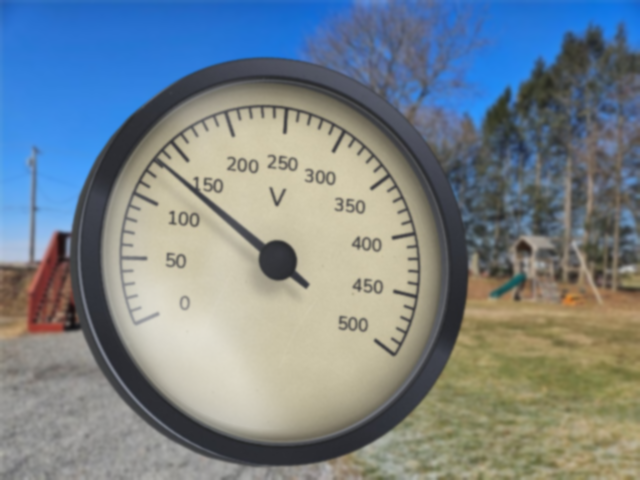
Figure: 130V
